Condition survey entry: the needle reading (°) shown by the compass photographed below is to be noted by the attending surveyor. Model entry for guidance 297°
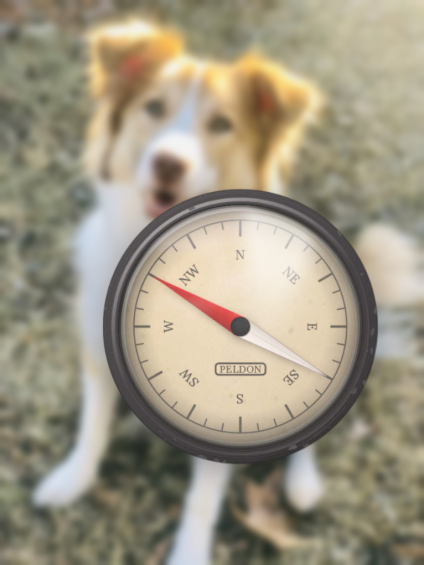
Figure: 300°
